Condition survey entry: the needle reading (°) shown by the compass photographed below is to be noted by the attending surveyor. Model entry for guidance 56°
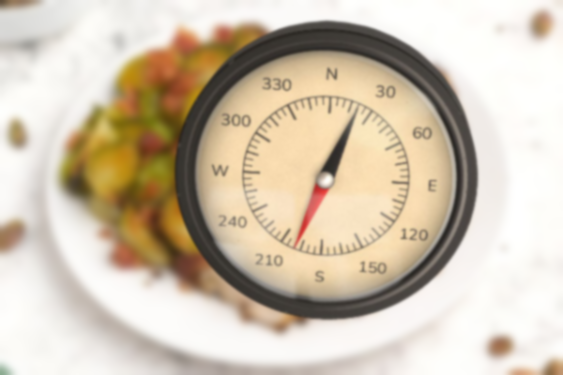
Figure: 200°
